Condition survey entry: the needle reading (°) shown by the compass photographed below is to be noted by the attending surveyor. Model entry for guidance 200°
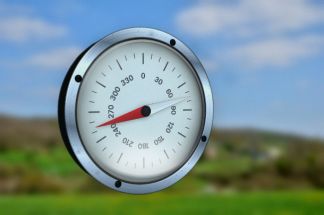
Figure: 255°
